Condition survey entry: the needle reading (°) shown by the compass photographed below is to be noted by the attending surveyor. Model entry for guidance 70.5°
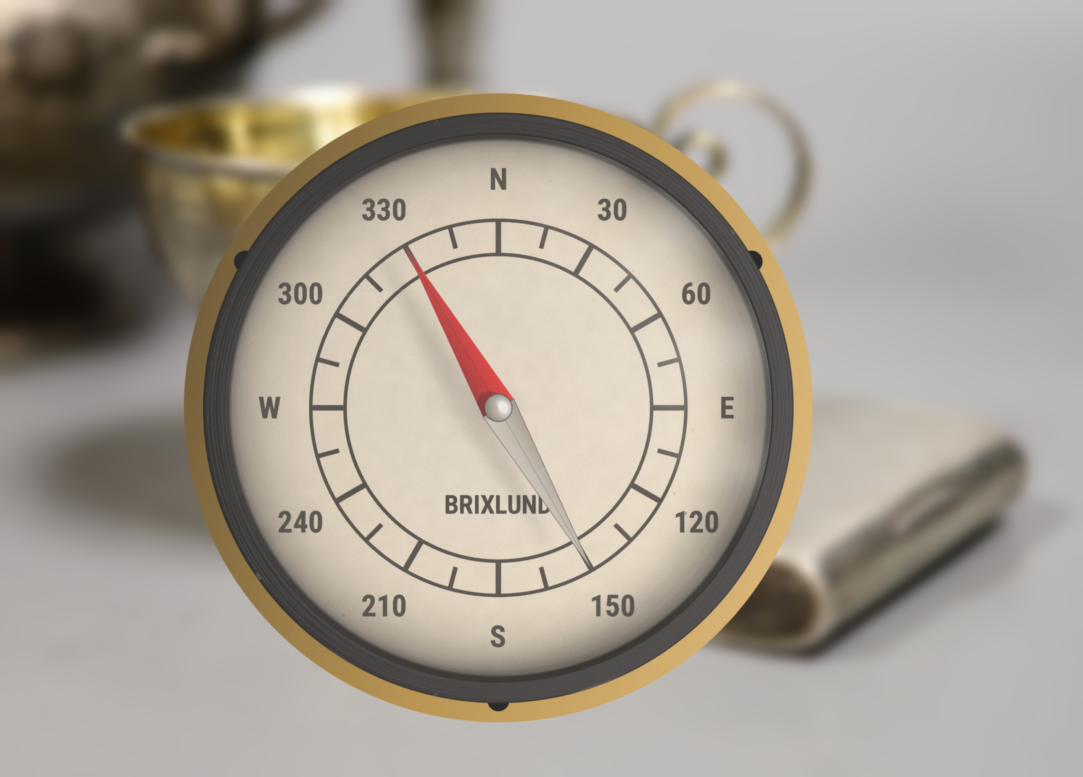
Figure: 330°
